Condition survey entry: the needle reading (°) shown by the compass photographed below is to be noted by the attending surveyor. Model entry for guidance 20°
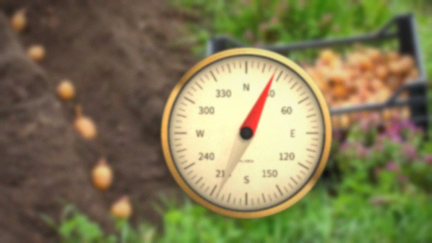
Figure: 25°
